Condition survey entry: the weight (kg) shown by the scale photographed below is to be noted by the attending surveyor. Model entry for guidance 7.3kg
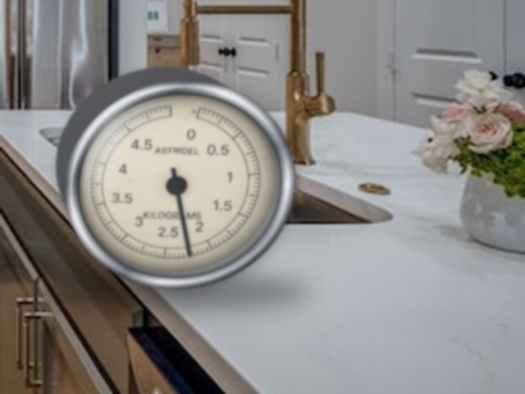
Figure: 2.25kg
